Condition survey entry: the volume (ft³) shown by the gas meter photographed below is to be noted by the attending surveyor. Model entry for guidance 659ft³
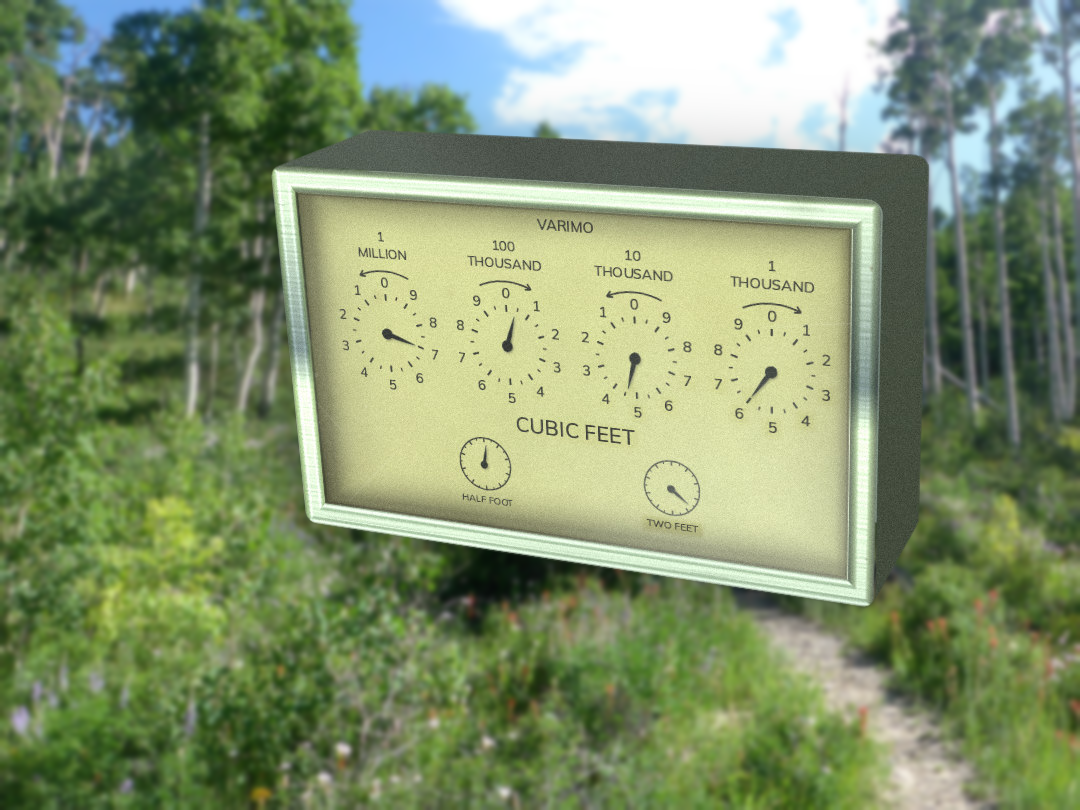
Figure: 704600ft³
